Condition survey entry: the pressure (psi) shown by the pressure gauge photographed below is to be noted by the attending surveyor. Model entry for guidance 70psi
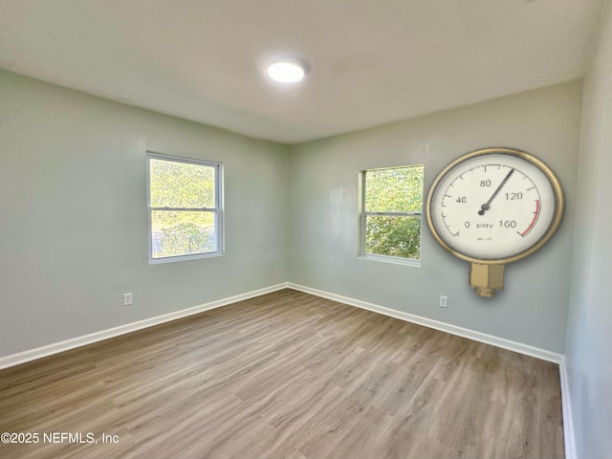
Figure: 100psi
